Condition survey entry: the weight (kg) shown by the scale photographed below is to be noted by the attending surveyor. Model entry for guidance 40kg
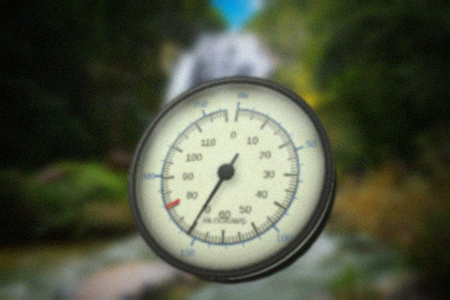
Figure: 70kg
